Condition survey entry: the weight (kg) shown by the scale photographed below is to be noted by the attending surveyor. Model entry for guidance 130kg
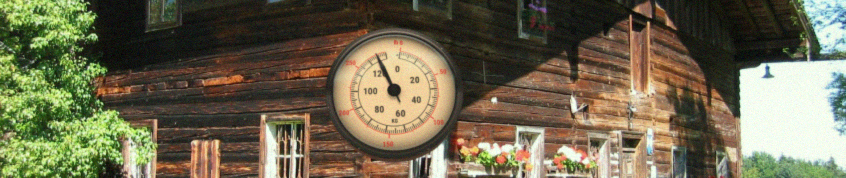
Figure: 125kg
